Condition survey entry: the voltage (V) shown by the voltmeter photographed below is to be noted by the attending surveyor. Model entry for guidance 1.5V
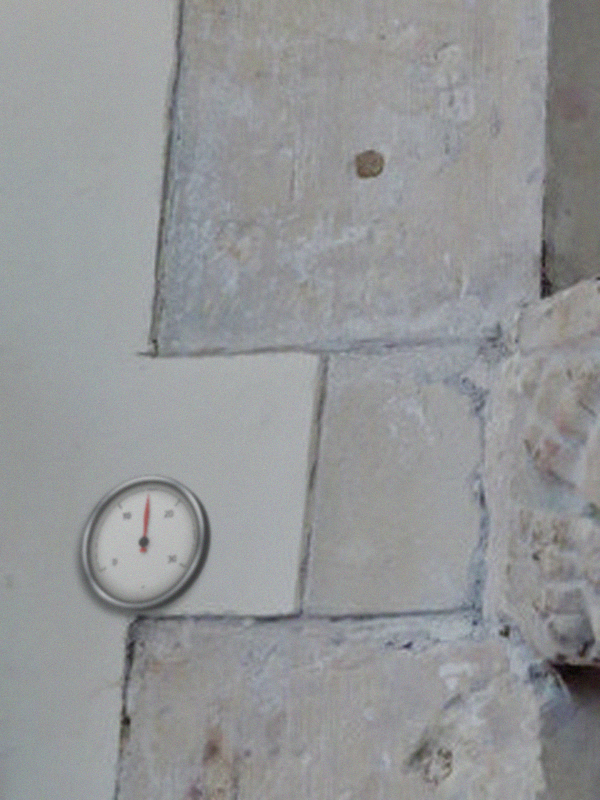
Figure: 15V
